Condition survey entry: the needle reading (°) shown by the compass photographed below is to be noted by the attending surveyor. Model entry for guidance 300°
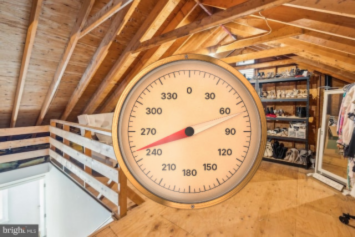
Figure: 250°
